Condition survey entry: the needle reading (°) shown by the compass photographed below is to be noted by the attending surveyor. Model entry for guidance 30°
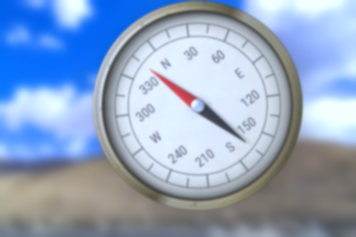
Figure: 345°
